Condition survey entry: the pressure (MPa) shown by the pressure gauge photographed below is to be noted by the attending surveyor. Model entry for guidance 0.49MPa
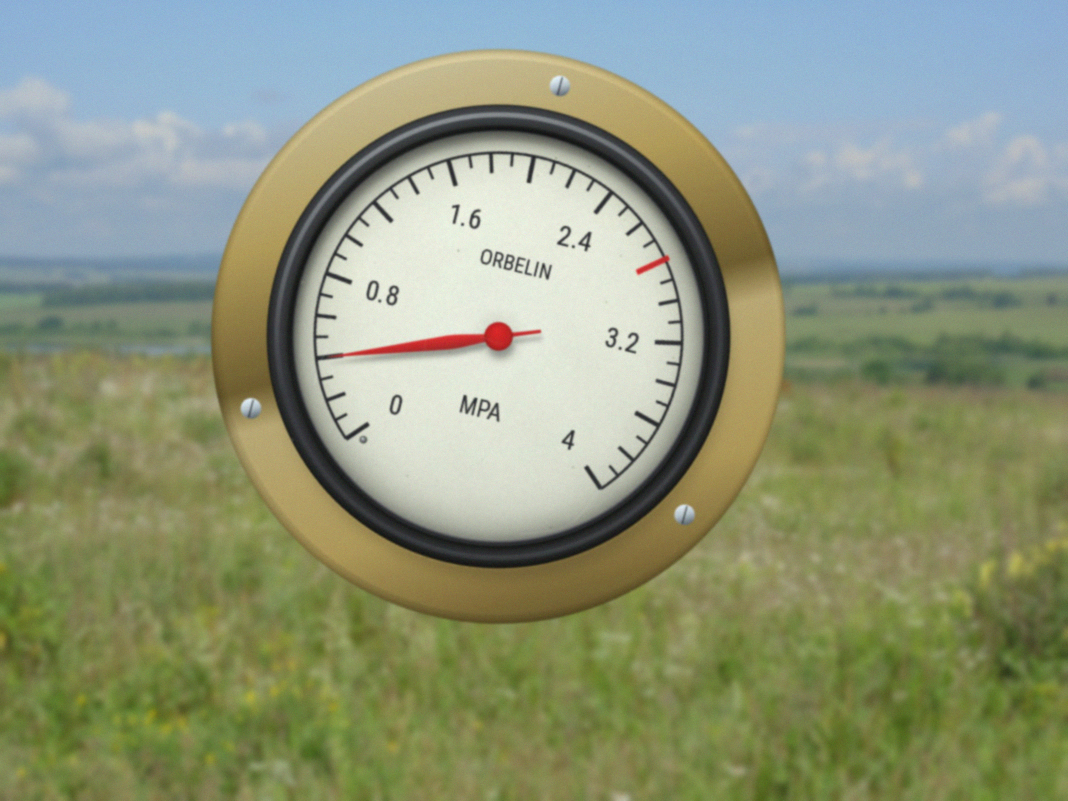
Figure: 0.4MPa
